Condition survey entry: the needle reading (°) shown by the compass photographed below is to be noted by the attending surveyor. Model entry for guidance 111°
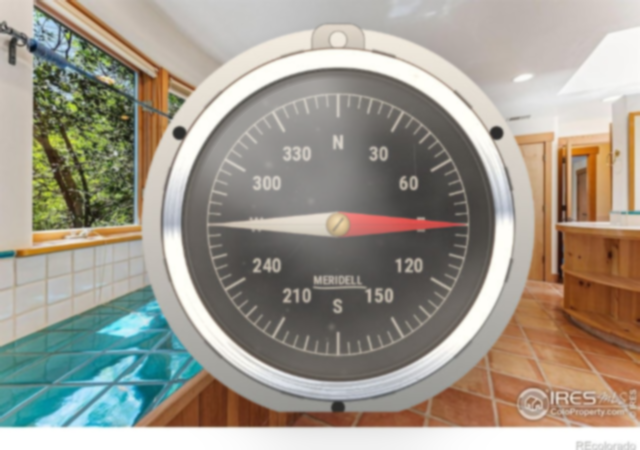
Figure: 90°
